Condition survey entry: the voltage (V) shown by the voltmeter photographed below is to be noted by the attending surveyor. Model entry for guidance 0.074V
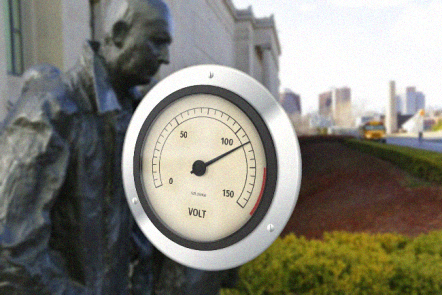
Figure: 110V
